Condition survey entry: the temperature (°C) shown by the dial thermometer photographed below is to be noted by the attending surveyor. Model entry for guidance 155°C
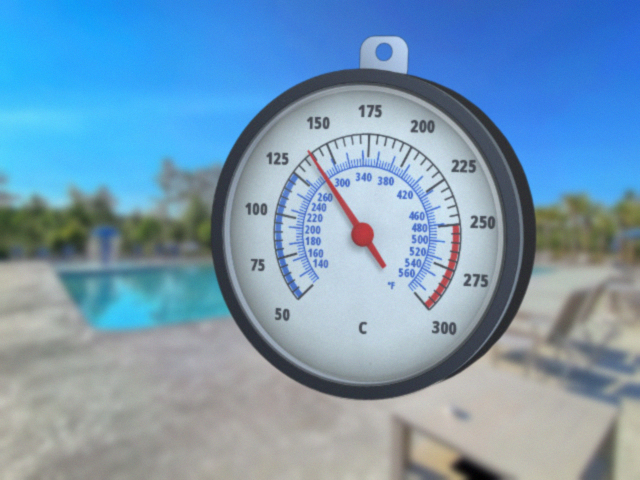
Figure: 140°C
